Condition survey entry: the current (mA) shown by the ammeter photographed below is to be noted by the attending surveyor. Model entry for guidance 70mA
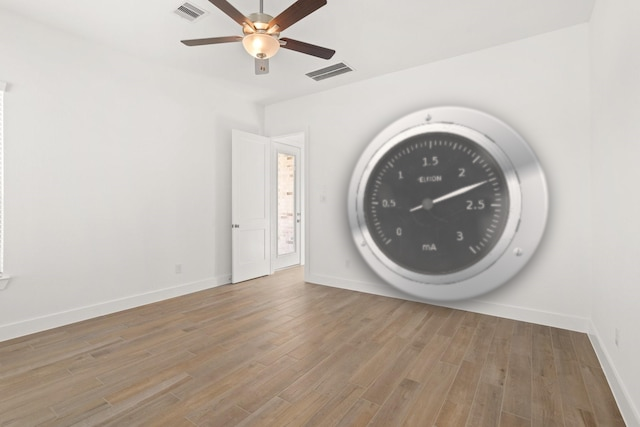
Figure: 2.25mA
